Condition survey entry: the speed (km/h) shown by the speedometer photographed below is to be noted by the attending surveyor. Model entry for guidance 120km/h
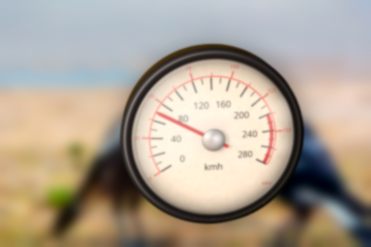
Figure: 70km/h
